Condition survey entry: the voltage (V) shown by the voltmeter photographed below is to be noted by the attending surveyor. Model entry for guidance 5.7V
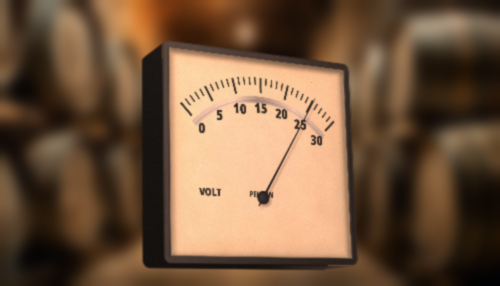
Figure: 25V
